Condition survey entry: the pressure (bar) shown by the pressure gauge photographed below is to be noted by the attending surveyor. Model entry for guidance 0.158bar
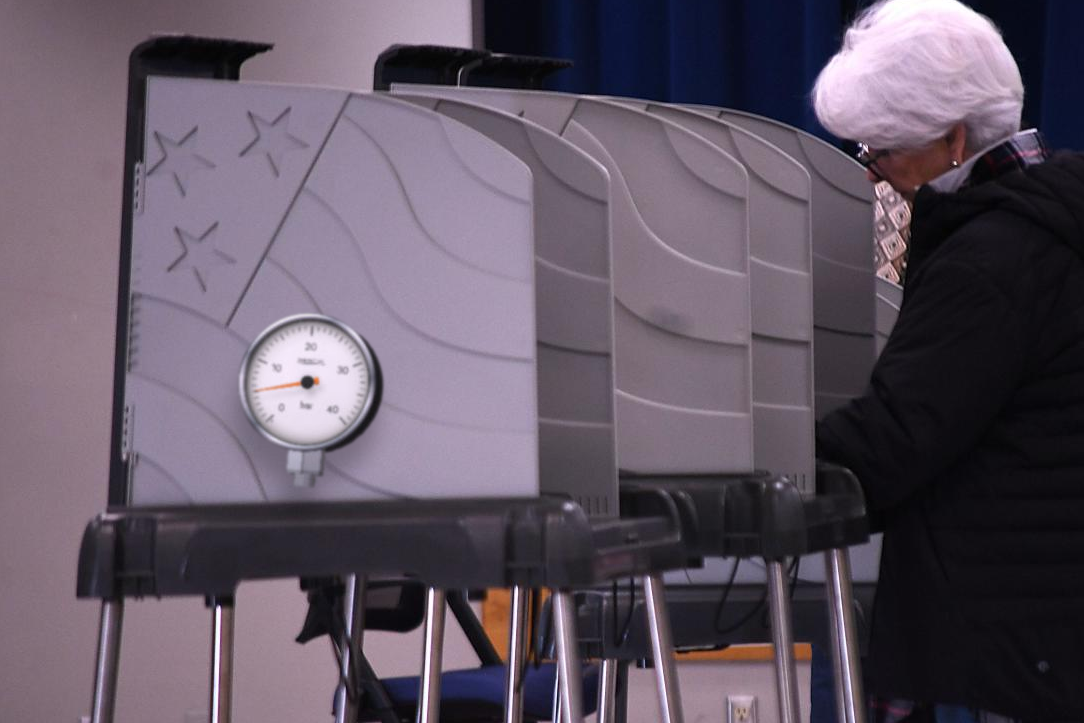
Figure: 5bar
